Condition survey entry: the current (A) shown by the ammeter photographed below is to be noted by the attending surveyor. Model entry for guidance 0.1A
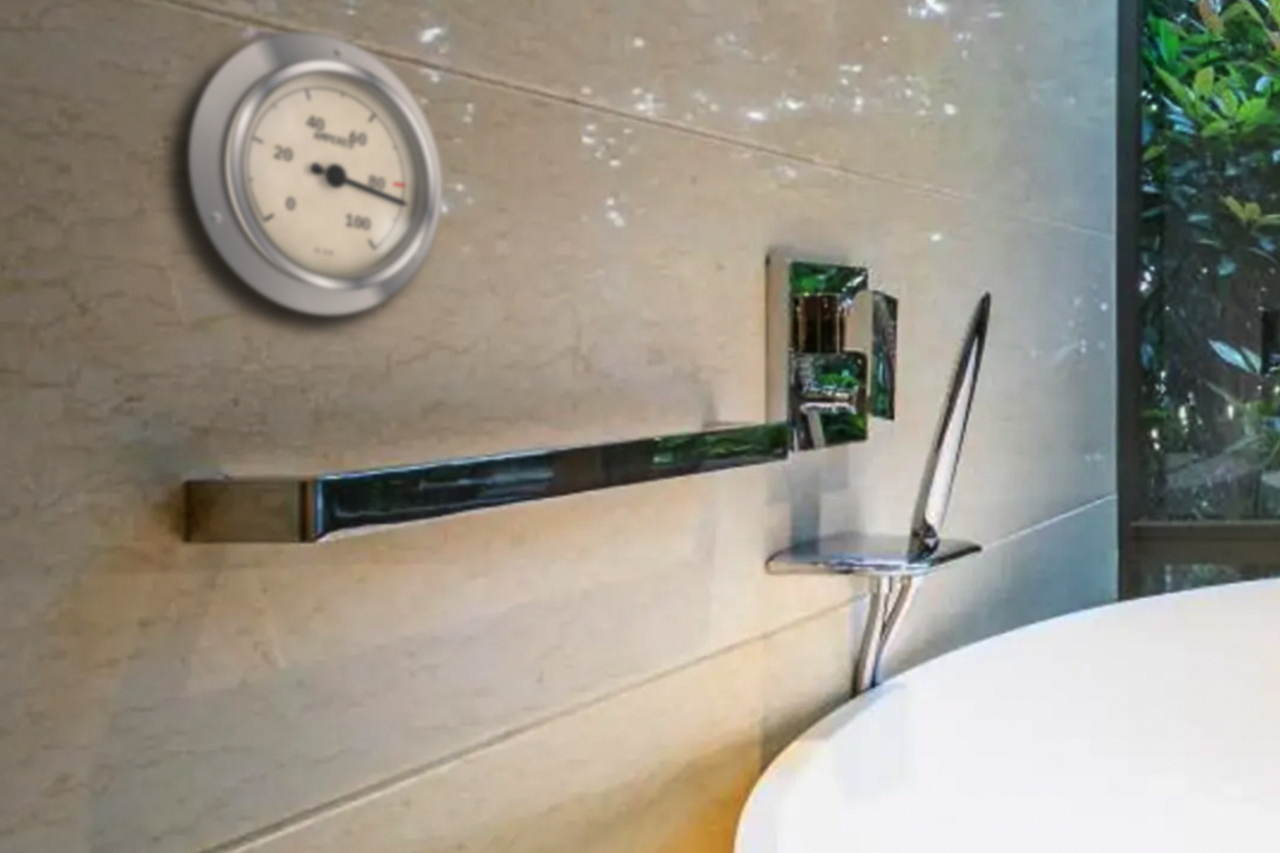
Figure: 85A
